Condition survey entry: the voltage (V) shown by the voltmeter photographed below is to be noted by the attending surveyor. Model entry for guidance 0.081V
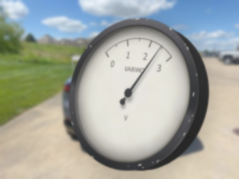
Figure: 2.5V
